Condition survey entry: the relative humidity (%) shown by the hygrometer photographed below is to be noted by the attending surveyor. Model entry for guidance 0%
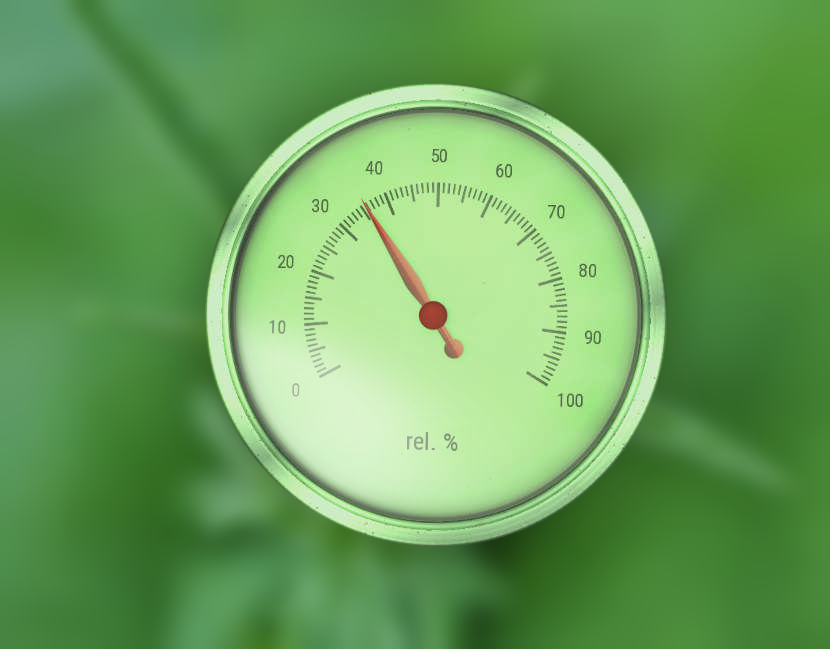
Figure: 36%
